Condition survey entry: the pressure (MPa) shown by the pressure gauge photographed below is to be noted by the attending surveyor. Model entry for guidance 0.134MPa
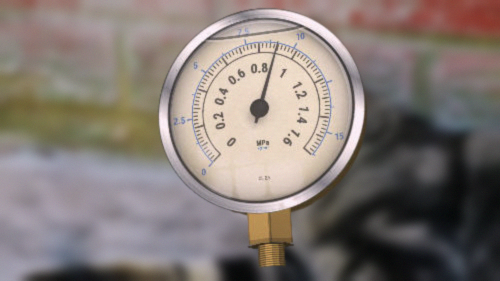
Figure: 0.9MPa
